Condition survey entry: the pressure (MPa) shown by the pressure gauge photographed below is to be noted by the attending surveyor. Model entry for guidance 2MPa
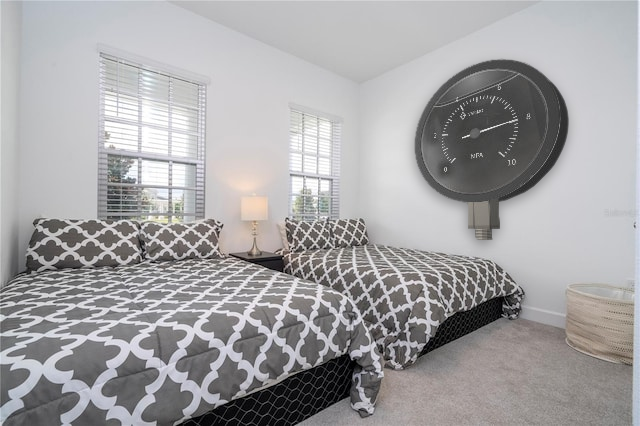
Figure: 8MPa
